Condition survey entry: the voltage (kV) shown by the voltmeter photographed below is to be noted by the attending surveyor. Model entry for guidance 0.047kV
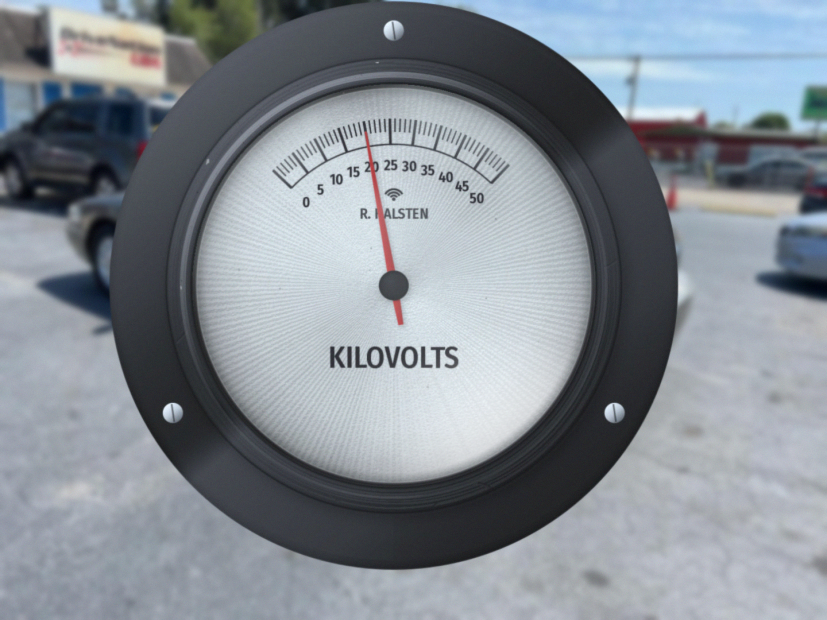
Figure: 20kV
